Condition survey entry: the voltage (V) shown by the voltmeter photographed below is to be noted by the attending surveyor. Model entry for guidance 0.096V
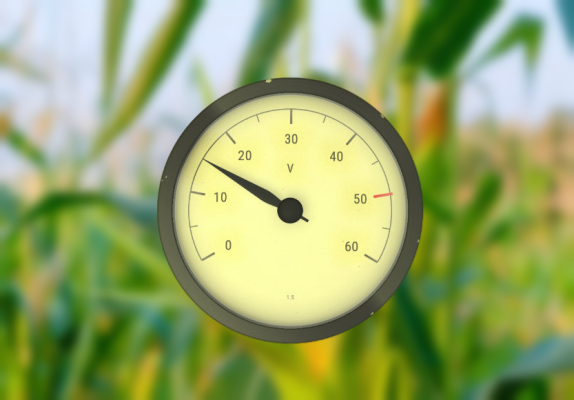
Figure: 15V
